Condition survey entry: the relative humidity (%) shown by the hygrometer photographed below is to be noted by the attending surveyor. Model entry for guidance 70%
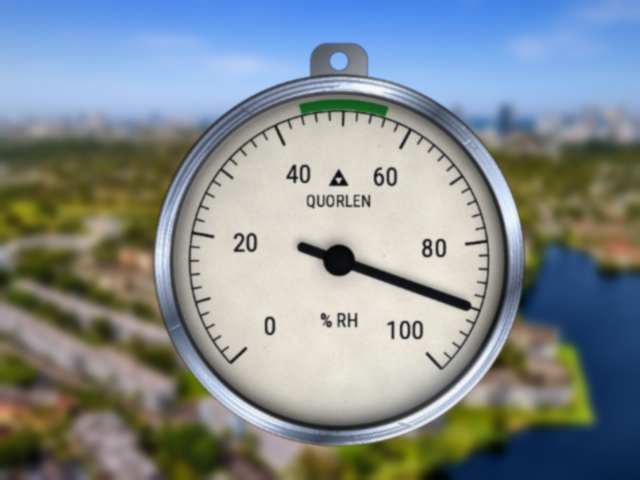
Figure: 90%
